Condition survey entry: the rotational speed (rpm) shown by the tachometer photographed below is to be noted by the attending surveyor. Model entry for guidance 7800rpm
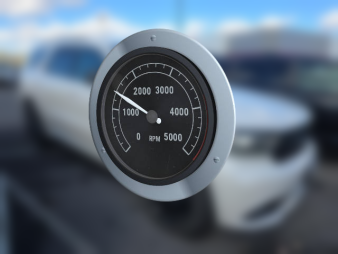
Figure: 1400rpm
